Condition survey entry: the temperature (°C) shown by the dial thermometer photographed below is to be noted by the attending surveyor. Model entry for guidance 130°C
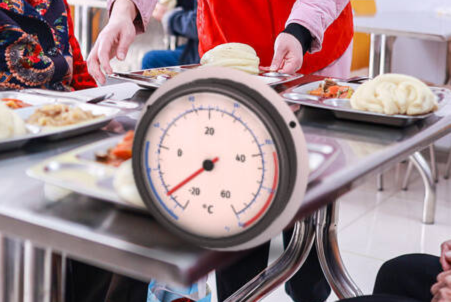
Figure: -14°C
